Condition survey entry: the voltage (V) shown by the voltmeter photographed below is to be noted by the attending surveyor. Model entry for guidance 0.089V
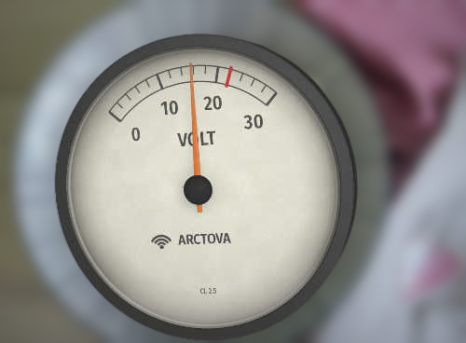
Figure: 16V
